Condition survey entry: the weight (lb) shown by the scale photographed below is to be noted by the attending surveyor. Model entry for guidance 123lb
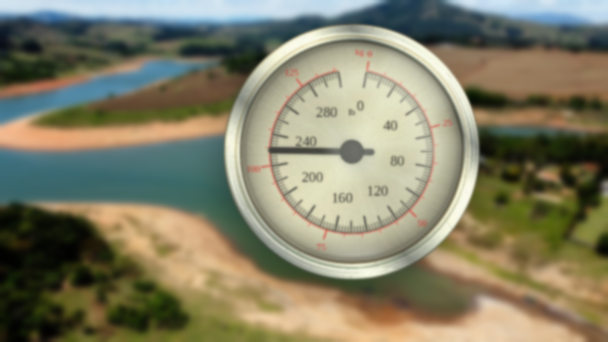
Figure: 230lb
